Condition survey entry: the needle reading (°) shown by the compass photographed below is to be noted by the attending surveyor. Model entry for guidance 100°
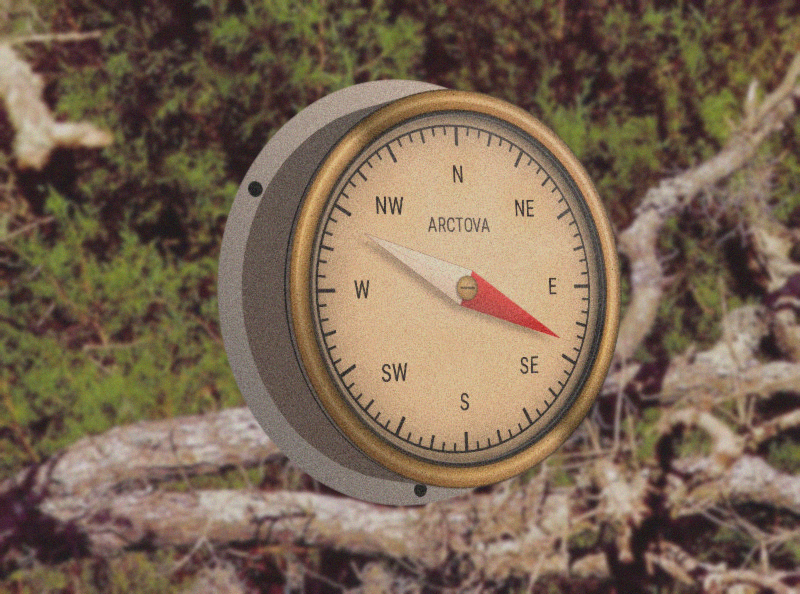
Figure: 115°
